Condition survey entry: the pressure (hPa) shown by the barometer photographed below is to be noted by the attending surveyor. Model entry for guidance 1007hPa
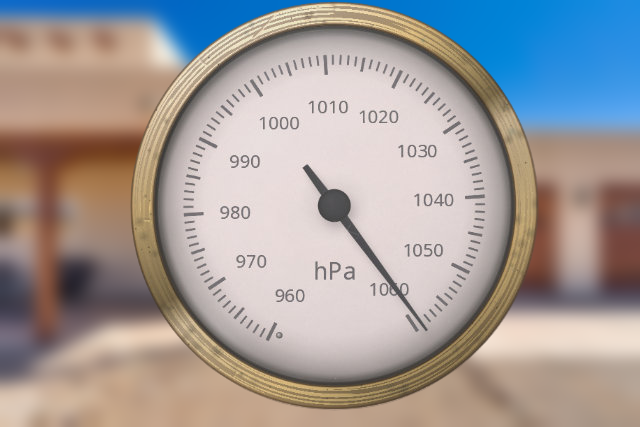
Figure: 1059hPa
